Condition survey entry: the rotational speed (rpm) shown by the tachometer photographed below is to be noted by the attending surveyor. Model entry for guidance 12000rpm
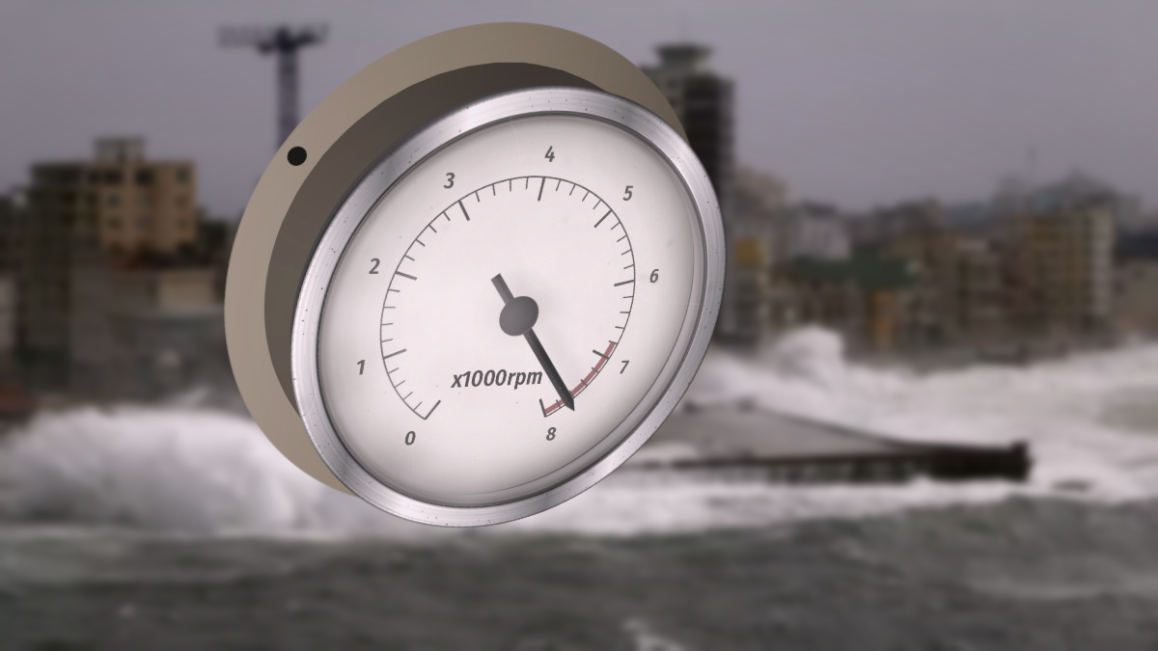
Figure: 7700rpm
